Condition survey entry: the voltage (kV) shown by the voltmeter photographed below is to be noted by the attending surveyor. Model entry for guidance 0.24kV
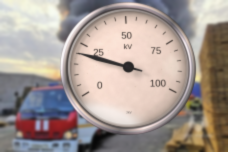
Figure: 20kV
